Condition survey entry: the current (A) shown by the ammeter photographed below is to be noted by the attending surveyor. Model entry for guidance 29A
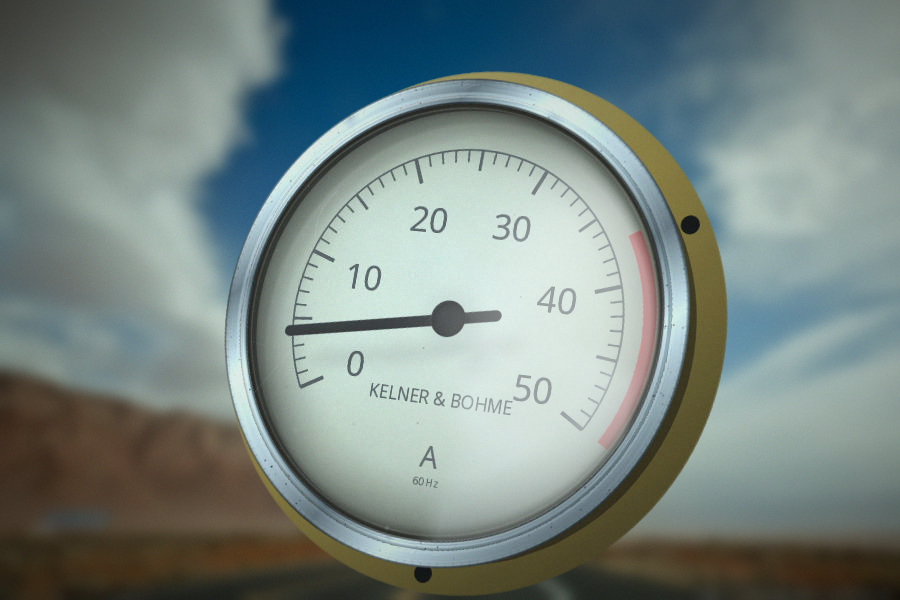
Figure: 4A
